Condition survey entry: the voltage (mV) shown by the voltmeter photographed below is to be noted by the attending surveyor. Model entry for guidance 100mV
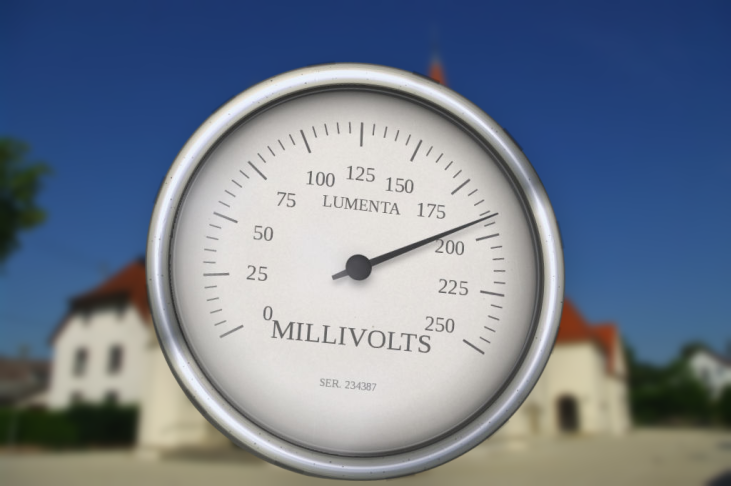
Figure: 192.5mV
